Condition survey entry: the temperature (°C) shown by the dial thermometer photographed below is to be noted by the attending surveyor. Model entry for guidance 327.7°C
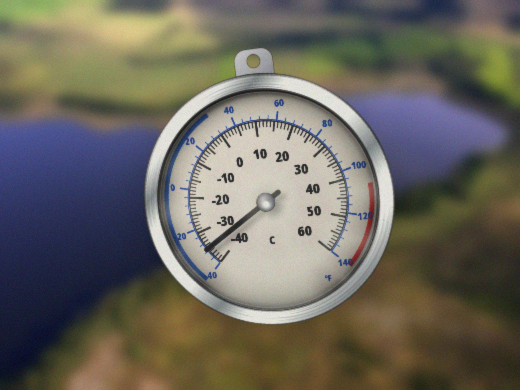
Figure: -35°C
